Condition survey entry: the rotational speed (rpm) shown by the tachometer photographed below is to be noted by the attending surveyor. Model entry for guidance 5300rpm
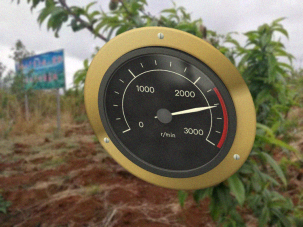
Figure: 2400rpm
